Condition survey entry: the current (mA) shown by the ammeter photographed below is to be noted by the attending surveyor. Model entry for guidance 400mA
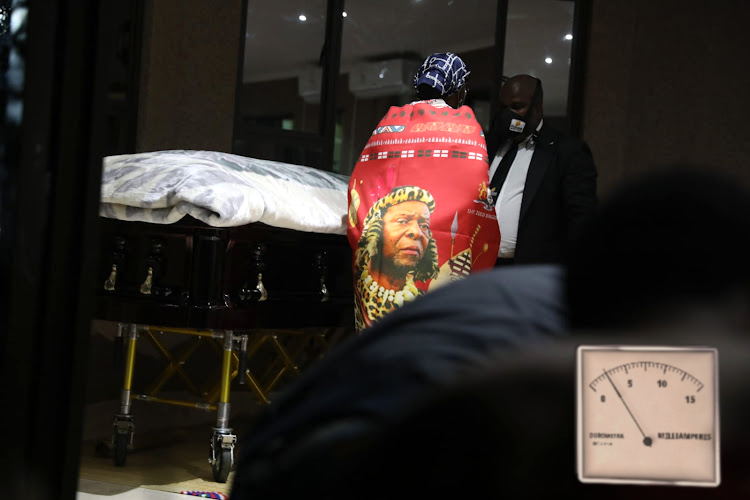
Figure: 2.5mA
